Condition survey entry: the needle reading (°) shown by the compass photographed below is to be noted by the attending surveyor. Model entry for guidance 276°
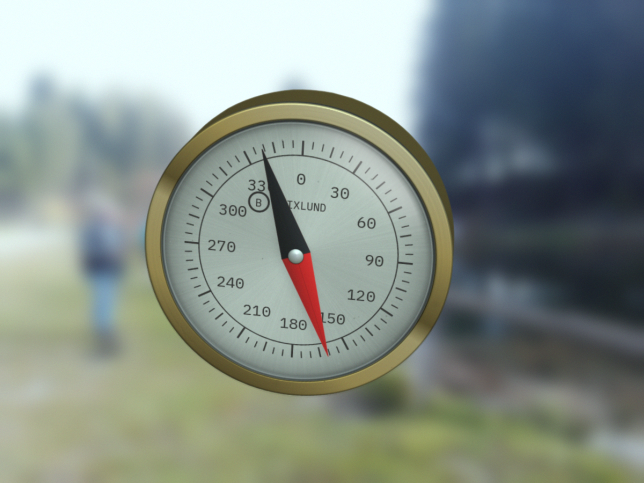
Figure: 160°
